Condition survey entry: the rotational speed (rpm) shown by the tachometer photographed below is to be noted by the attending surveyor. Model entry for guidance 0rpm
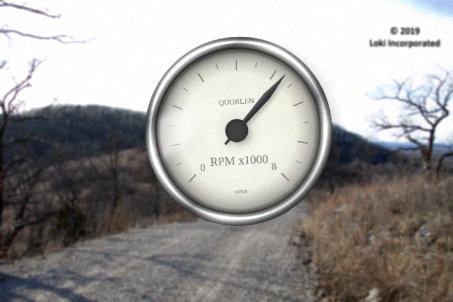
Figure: 5250rpm
